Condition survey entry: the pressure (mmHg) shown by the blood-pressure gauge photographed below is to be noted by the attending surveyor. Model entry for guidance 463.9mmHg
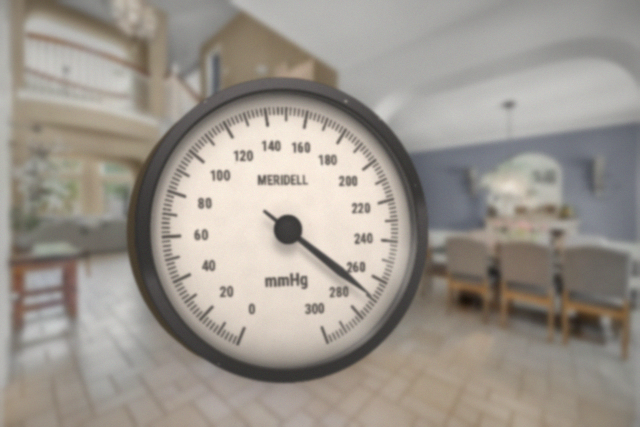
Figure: 270mmHg
